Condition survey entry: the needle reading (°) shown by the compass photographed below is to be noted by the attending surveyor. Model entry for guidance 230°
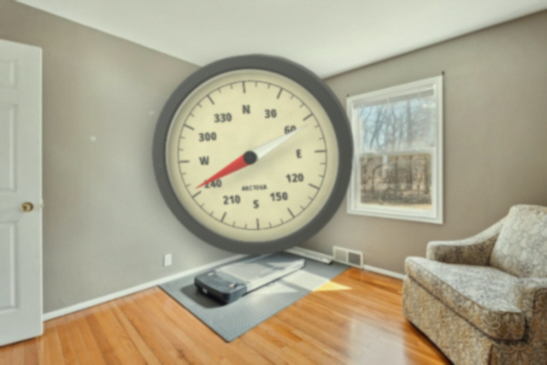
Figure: 245°
